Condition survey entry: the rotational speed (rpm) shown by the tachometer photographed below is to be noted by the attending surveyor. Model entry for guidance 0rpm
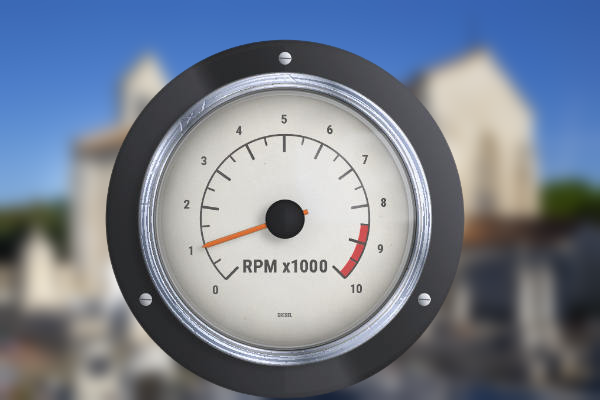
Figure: 1000rpm
